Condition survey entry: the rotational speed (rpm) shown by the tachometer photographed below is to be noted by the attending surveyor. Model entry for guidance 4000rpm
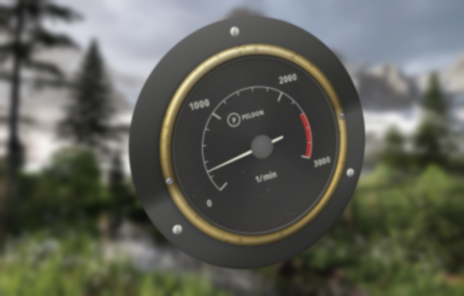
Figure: 300rpm
